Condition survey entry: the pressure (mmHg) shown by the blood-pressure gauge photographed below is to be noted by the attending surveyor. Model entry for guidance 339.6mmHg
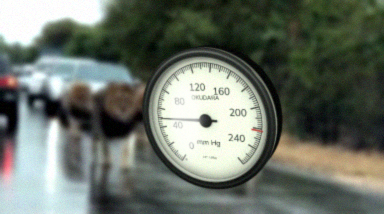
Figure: 50mmHg
